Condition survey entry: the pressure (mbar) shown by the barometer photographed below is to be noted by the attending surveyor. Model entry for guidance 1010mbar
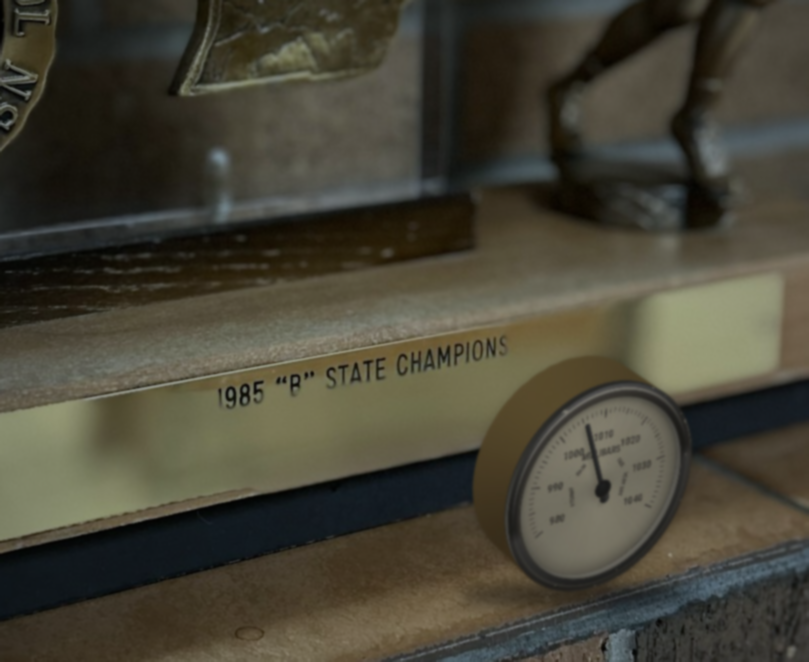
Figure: 1005mbar
